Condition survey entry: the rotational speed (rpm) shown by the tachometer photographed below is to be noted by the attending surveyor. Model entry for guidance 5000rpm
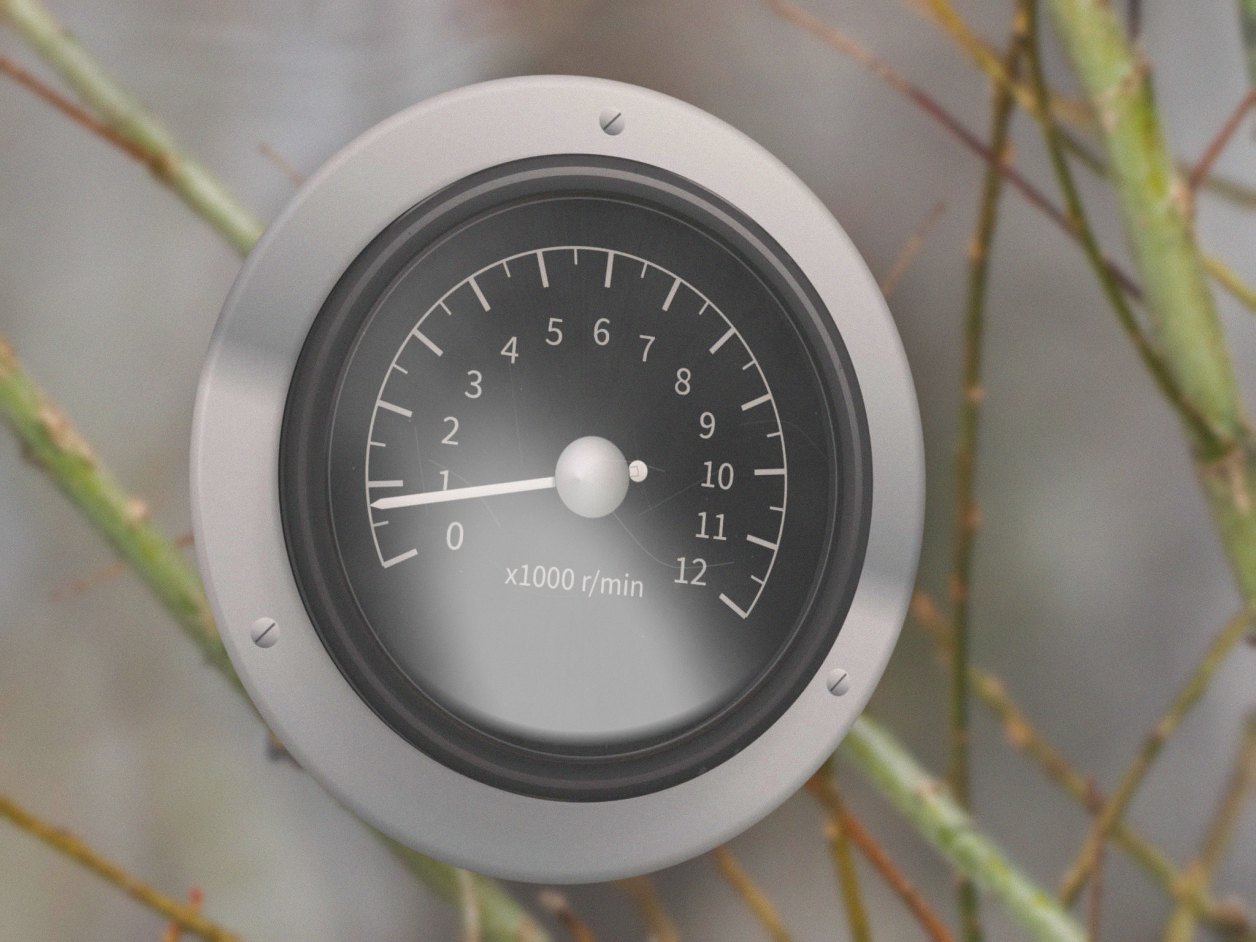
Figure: 750rpm
